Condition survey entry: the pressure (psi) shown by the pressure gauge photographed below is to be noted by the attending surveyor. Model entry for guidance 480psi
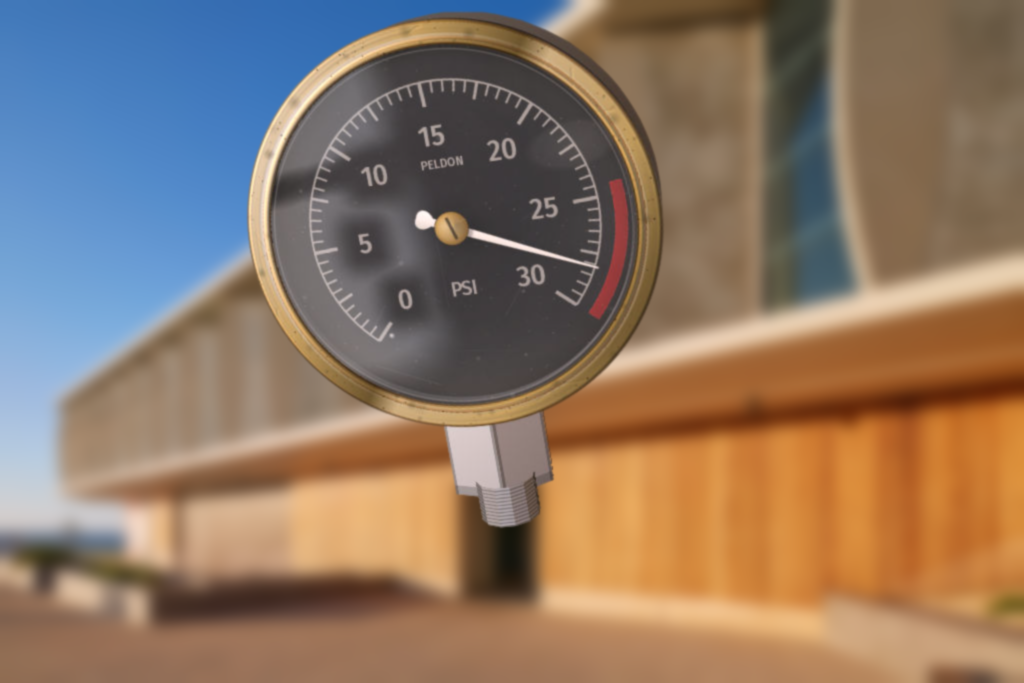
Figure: 28psi
